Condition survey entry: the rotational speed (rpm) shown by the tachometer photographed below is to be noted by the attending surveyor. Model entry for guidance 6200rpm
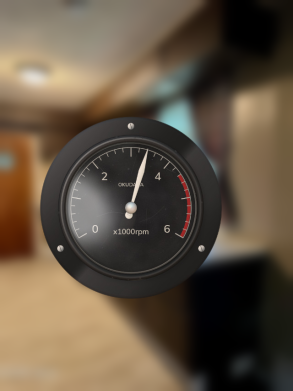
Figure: 3400rpm
